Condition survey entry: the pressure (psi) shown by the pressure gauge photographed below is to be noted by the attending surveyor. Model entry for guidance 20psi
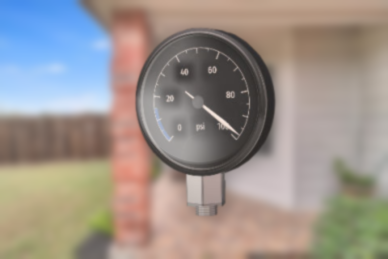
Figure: 97.5psi
